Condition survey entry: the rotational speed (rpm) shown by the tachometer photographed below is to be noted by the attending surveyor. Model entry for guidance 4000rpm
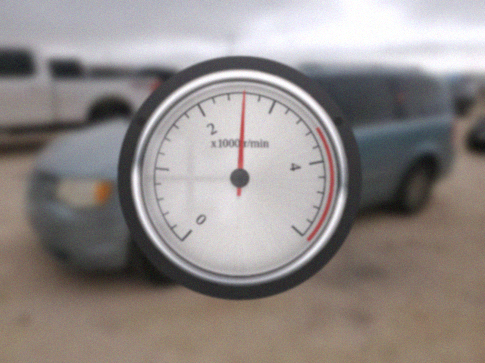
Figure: 2600rpm
